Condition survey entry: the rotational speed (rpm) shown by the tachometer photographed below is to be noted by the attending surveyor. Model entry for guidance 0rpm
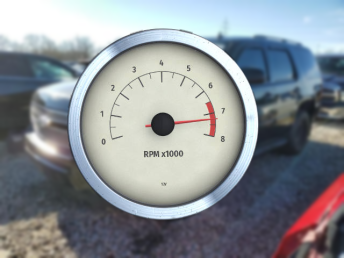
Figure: 7250rpm
